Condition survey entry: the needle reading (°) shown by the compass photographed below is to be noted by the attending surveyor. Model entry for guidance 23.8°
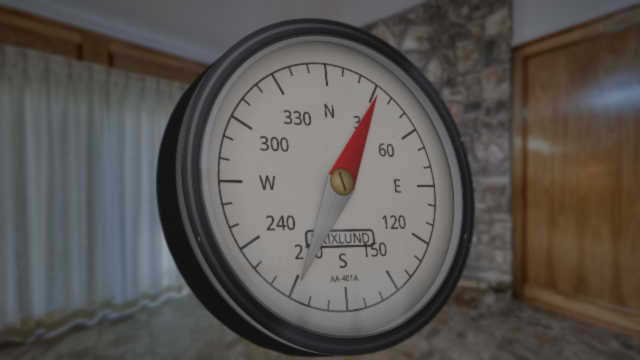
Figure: 30°
